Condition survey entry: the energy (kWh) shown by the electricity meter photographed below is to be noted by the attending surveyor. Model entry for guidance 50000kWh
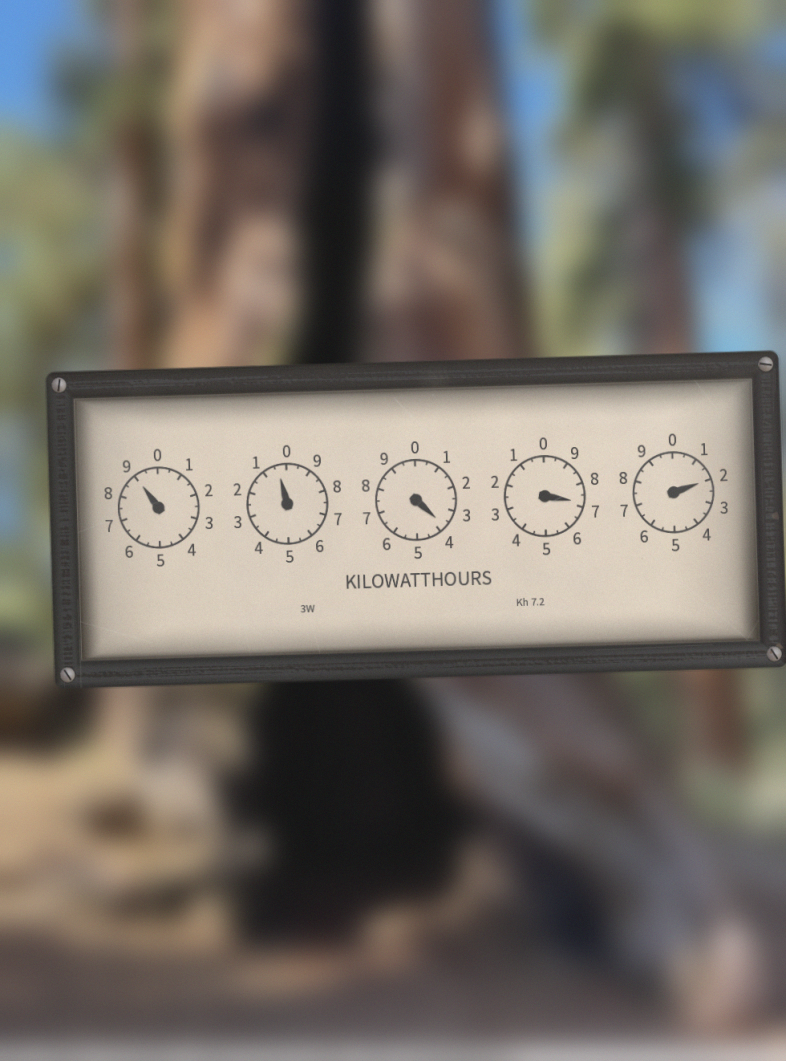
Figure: 90372kWh
